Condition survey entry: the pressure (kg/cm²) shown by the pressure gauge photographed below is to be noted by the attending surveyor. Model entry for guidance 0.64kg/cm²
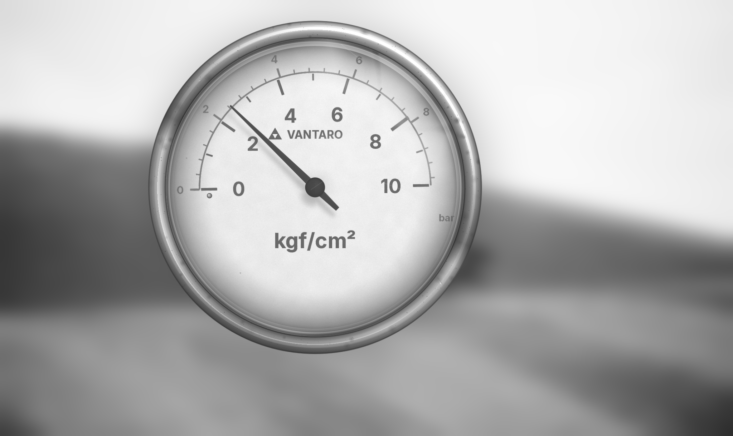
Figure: 2.5kg/cm²
